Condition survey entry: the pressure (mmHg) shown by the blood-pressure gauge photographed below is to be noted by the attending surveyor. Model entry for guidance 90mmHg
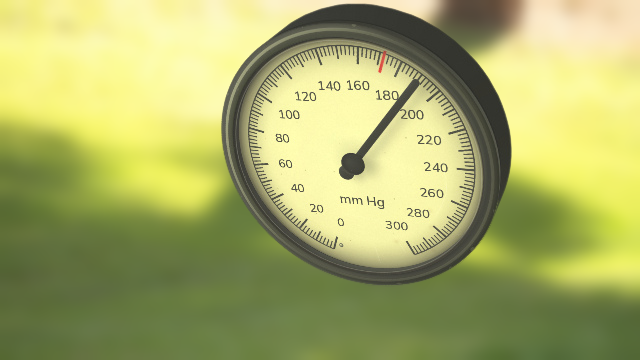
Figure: 190mmHg
